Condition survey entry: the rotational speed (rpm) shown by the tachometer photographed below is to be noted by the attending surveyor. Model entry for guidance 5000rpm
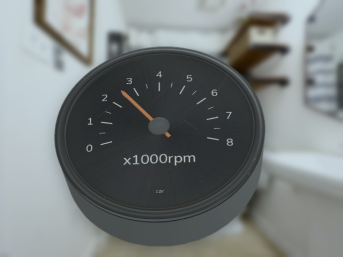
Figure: 2500rpm
